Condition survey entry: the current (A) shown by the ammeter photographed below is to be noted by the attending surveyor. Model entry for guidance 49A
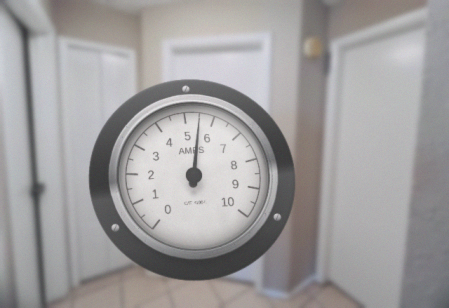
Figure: 5.5A
